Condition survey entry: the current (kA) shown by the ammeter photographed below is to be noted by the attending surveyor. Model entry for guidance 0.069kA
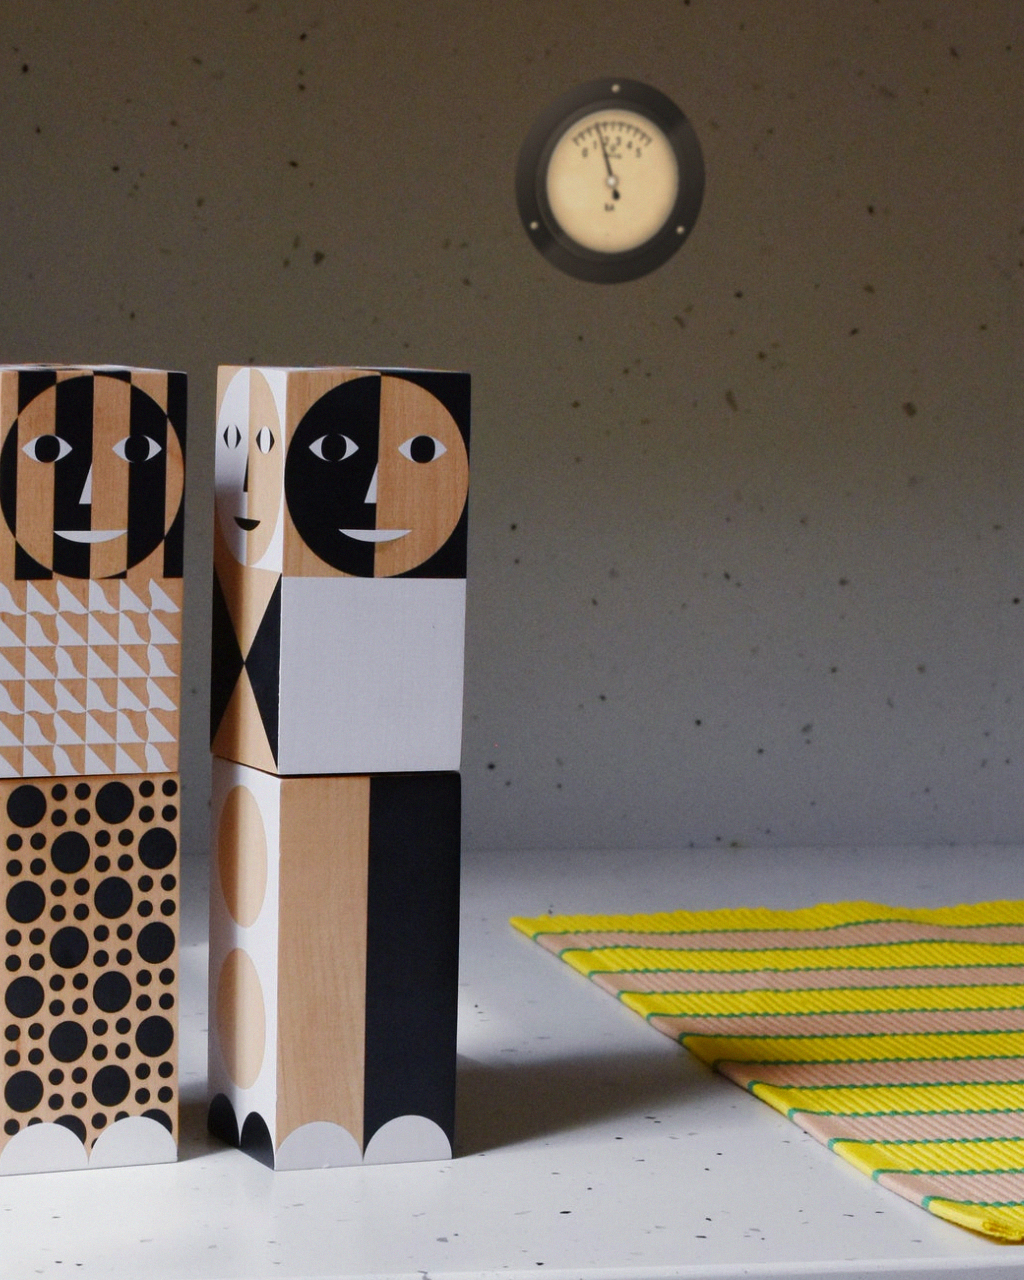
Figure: 1.5kA
